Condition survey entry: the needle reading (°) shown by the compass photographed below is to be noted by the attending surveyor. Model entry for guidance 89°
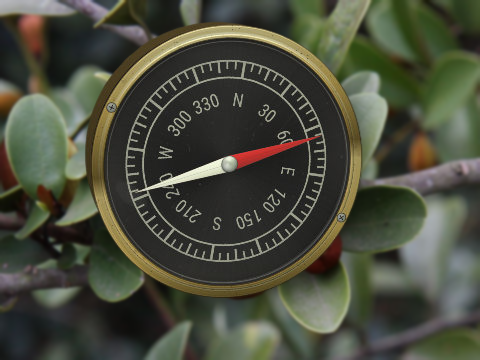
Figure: 65°
